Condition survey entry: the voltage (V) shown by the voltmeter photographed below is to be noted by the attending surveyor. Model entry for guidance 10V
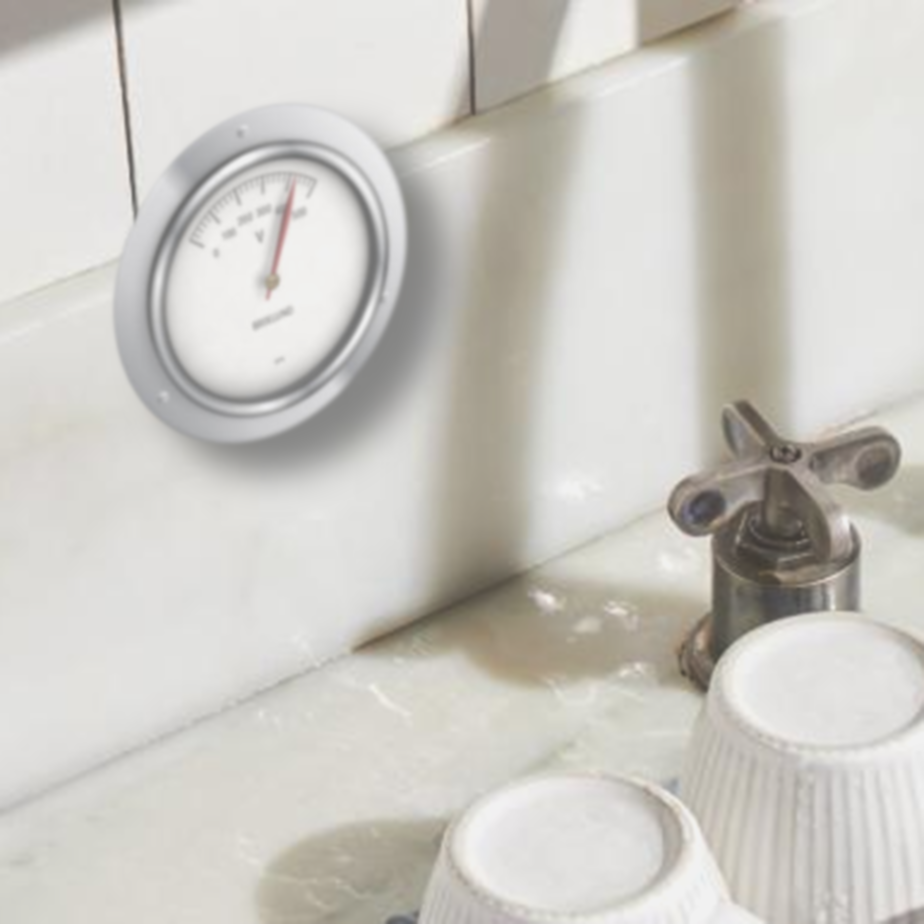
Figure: 400V
